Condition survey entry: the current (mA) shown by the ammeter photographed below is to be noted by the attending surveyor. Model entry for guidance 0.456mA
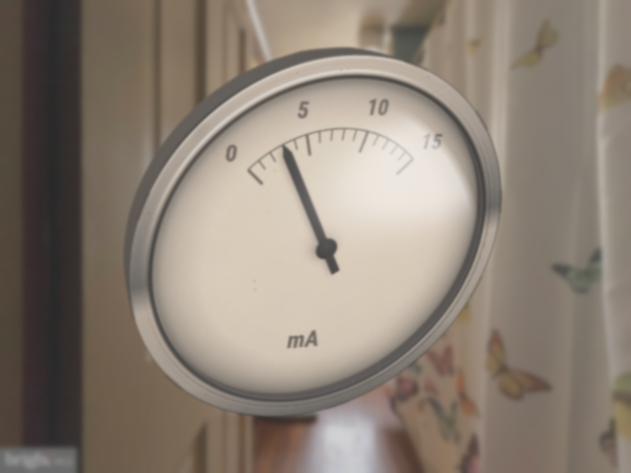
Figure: 3mA
